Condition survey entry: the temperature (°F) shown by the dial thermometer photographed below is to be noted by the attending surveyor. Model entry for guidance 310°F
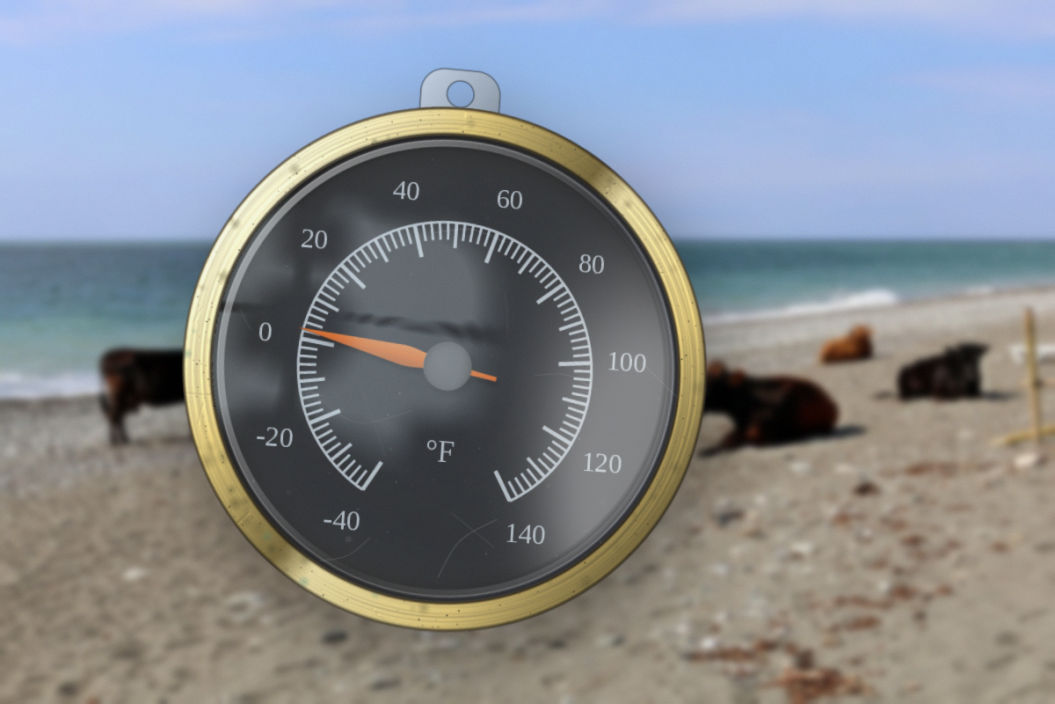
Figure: 2°F
